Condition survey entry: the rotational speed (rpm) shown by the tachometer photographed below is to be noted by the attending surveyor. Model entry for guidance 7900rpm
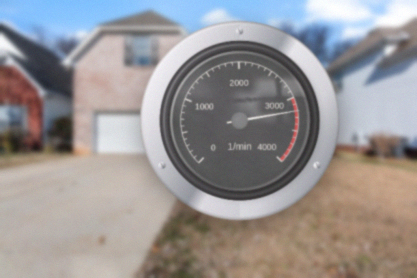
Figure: 3200rpm
